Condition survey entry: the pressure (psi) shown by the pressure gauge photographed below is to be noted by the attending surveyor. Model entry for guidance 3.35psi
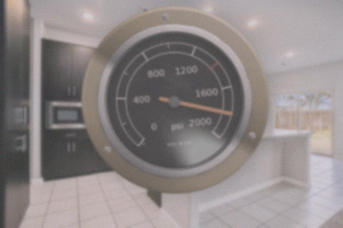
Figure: 1800psi
